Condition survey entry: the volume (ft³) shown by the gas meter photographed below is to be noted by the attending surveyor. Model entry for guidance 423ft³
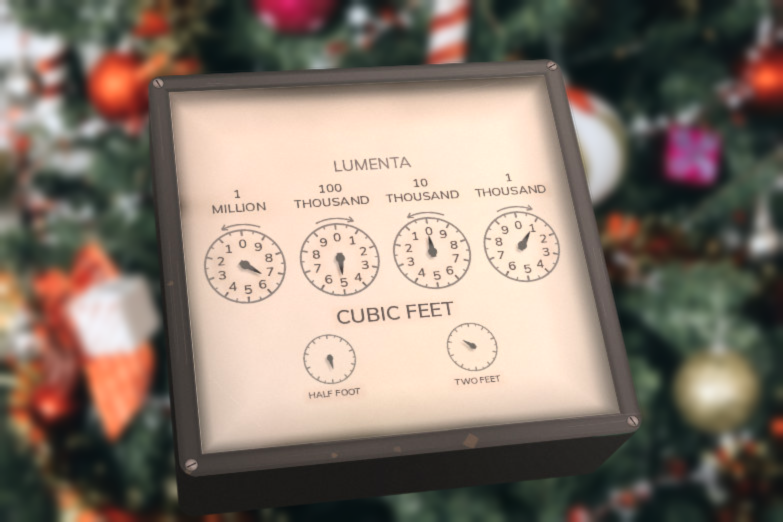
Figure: 650100ft³
